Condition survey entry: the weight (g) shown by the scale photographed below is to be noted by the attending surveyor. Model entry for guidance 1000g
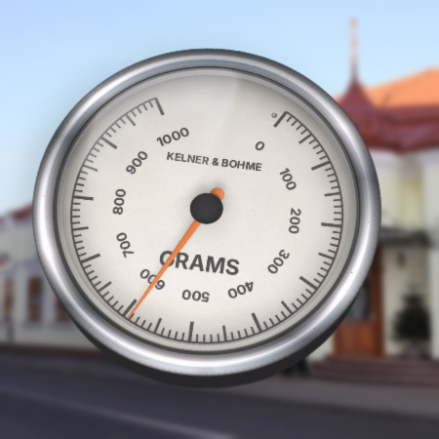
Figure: 590g
